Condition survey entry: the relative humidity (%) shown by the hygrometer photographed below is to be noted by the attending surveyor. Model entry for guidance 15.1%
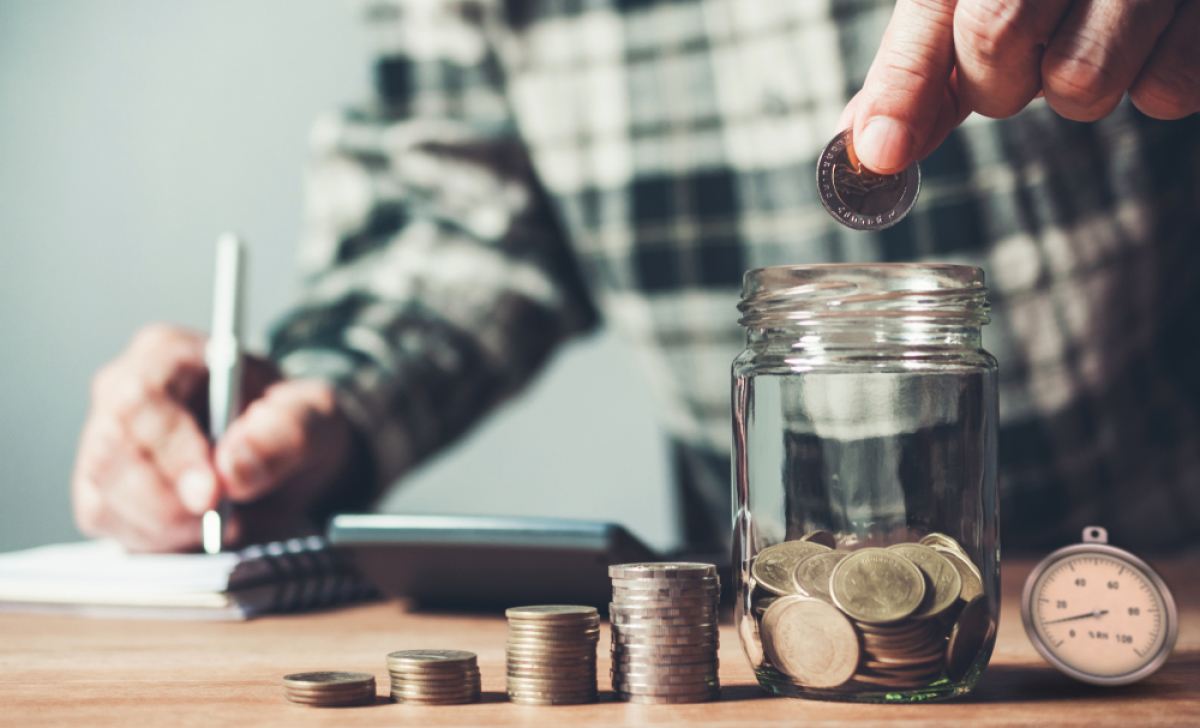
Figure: 10%
